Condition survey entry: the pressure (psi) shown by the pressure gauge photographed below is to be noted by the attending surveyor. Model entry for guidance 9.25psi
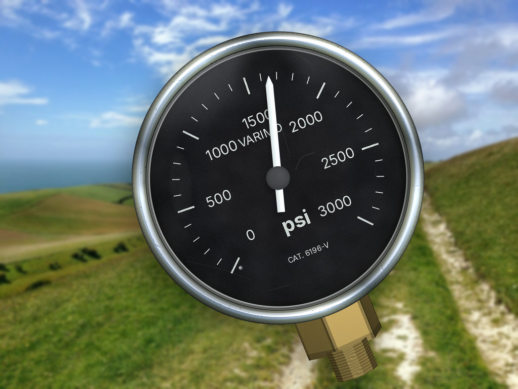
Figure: 1650psi
